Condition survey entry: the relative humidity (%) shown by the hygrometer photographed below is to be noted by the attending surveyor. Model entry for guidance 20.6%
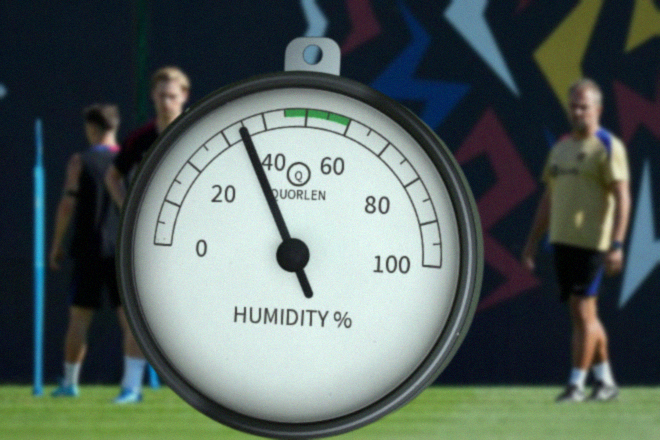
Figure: 35%
